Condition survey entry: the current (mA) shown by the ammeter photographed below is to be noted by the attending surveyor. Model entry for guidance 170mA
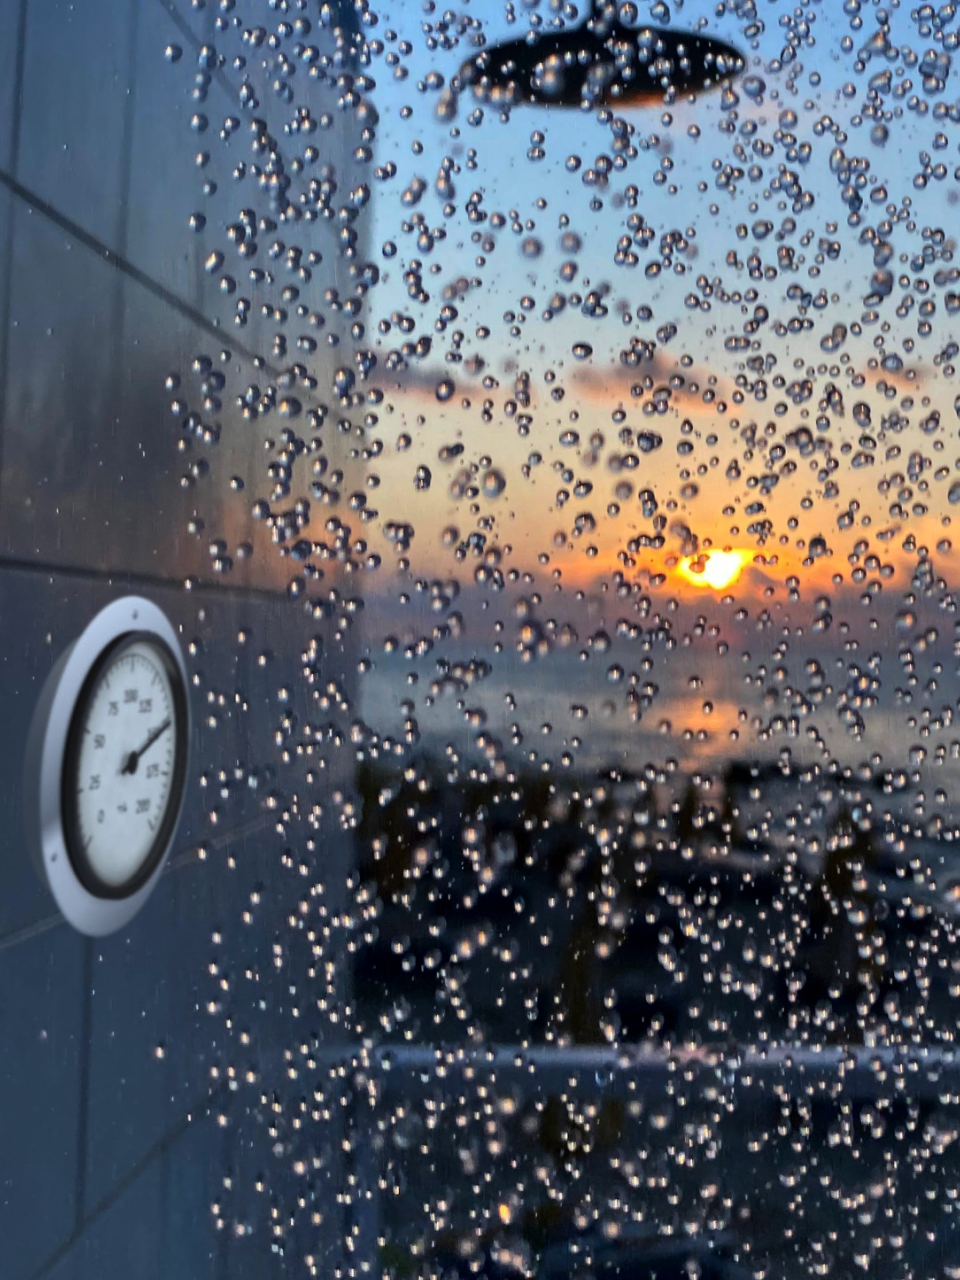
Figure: 150mA
